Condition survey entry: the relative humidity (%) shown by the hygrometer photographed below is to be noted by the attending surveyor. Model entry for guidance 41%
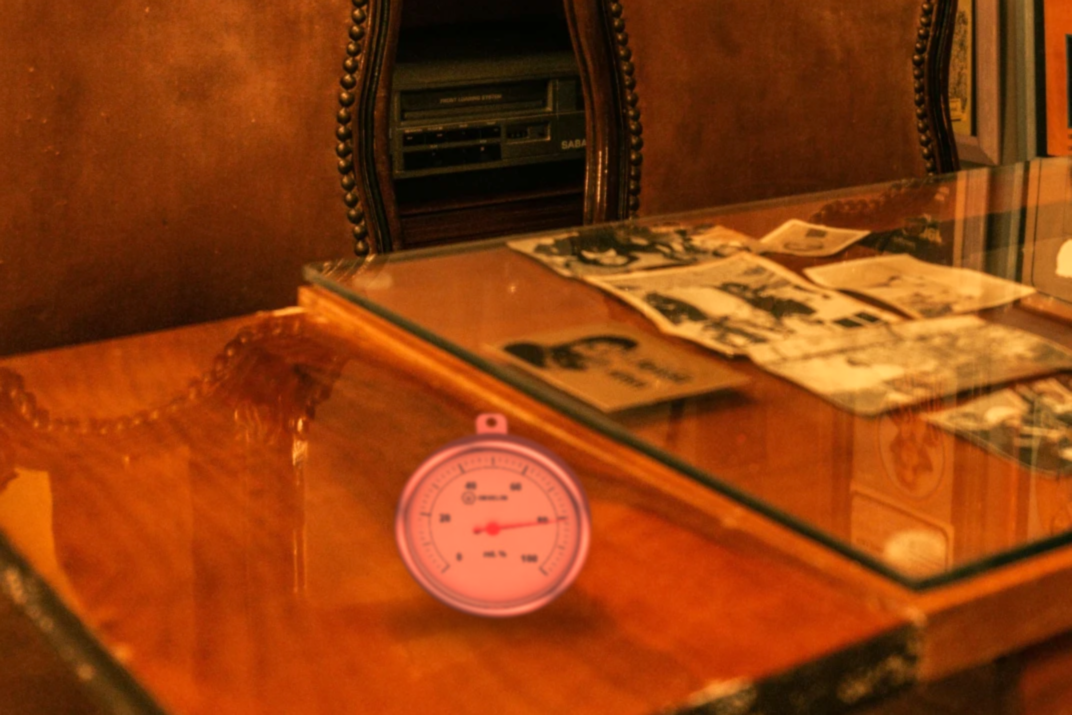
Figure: 80%
